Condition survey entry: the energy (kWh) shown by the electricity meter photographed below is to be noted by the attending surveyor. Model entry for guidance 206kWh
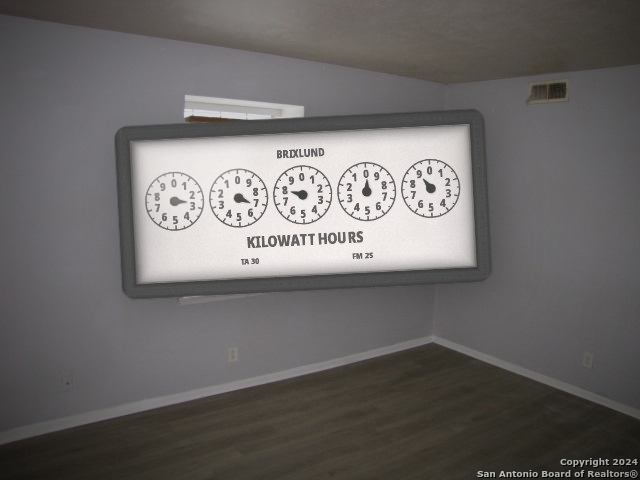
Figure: 26799kWh
